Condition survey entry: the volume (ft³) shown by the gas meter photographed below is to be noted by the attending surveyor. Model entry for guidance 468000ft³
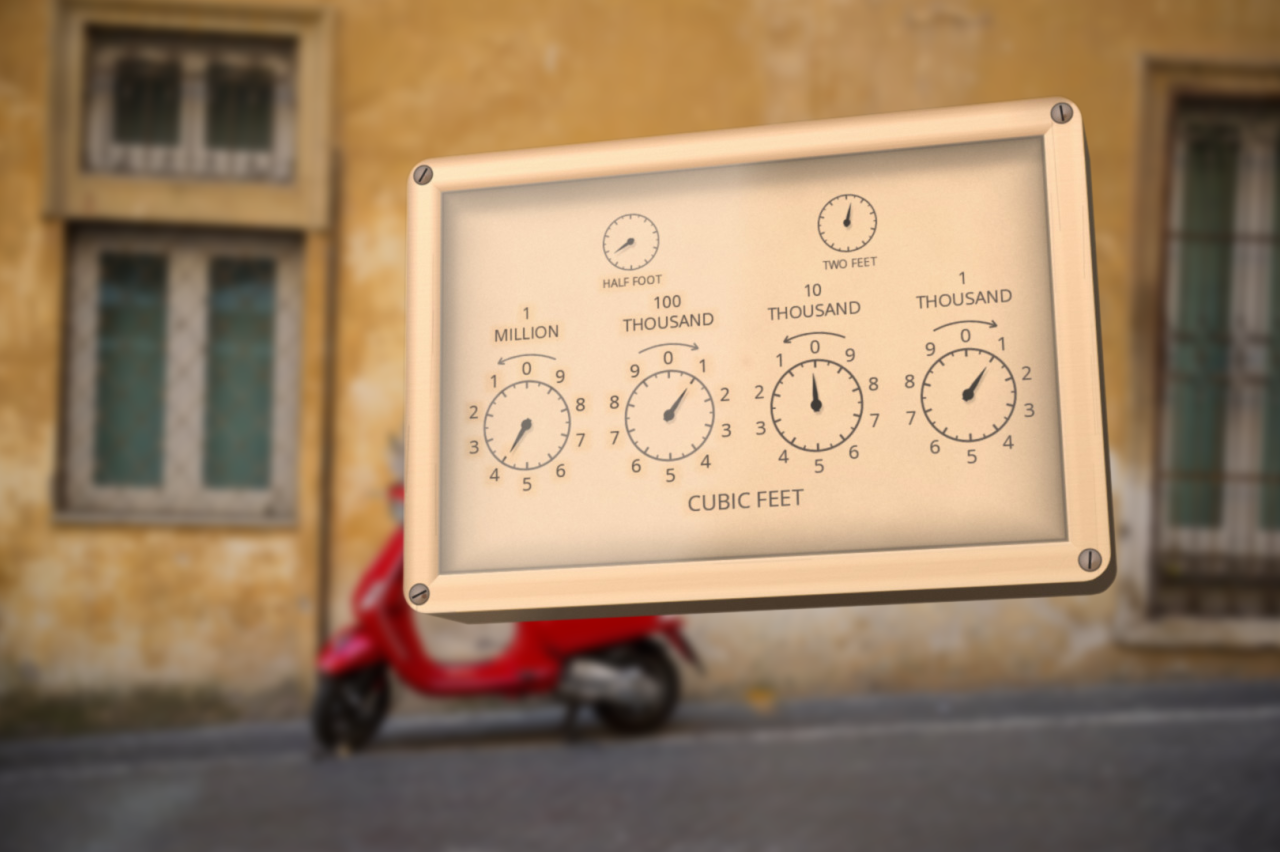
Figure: 410100ft³
